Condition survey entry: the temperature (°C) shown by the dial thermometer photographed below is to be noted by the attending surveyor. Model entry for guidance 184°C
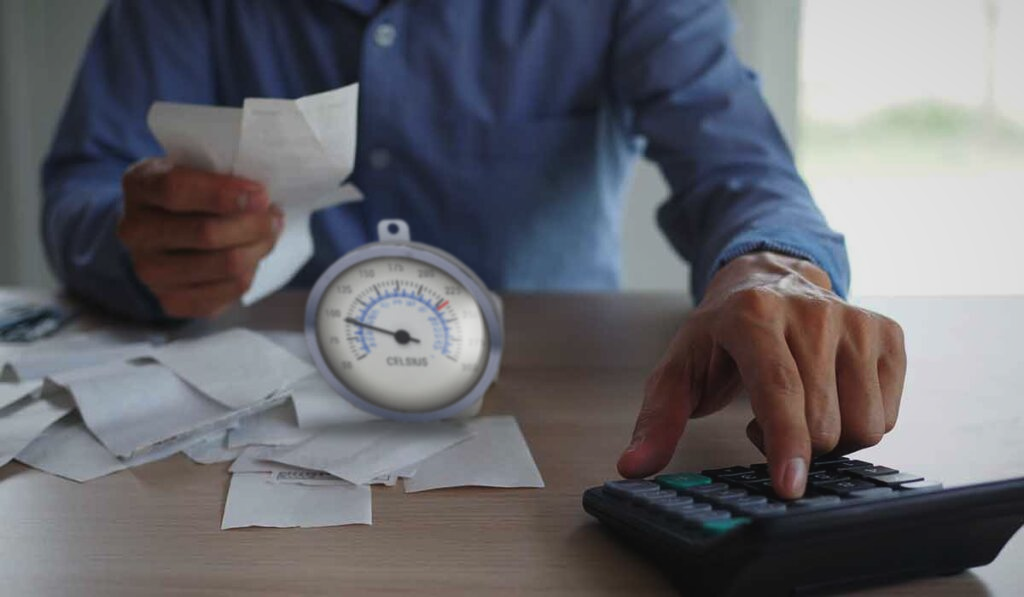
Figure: 100°C
